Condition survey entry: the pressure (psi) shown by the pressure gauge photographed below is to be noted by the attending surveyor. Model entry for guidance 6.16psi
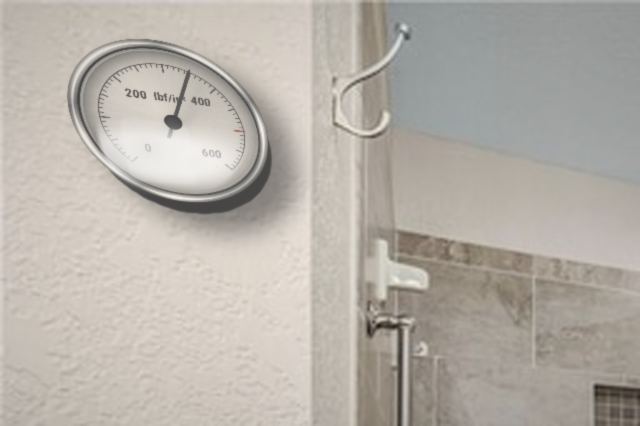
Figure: 350psi
